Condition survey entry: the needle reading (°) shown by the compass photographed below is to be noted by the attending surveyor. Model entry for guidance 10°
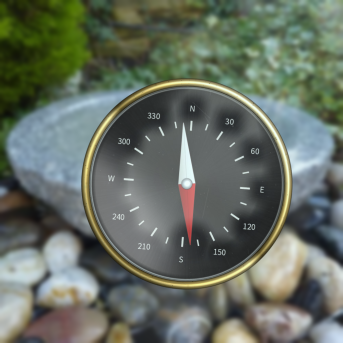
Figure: 172.5°
